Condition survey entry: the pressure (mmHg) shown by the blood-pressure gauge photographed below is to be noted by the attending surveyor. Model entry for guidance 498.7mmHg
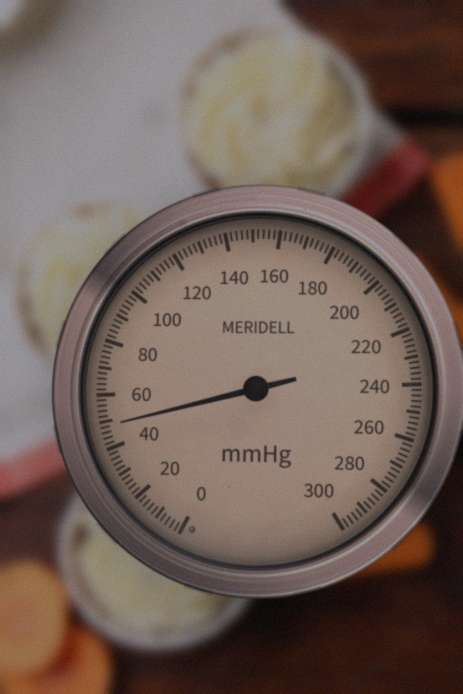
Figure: 48mmHg
